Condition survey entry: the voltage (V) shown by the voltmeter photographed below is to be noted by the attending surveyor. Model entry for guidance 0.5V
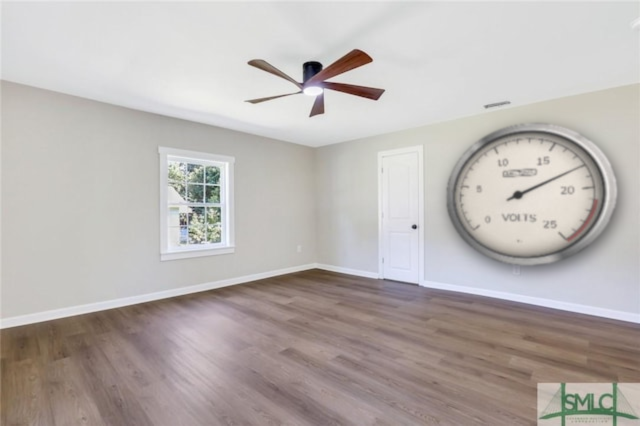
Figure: 18V
